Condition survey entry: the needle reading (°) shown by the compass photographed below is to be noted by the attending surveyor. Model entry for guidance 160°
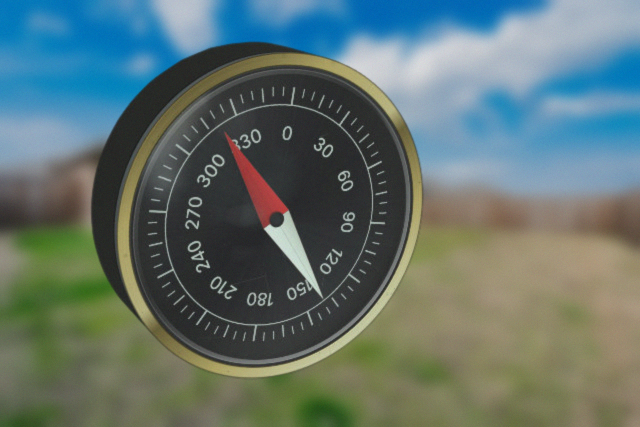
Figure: 320°
